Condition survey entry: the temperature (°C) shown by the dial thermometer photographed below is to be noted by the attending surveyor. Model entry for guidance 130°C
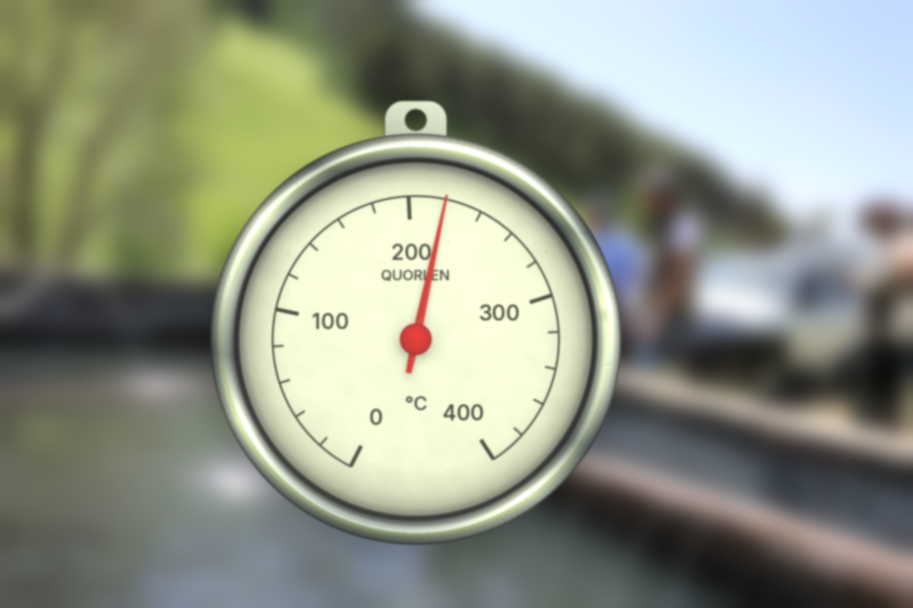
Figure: 220°C
